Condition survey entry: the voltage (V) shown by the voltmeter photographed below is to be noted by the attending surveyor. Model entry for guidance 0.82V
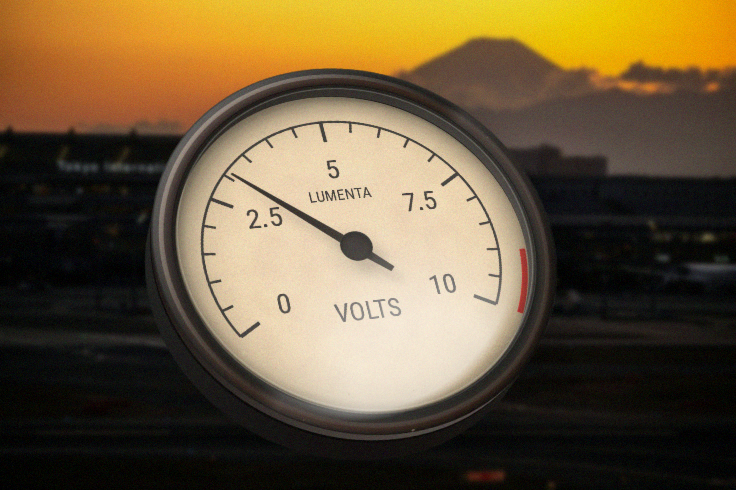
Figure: 3V
